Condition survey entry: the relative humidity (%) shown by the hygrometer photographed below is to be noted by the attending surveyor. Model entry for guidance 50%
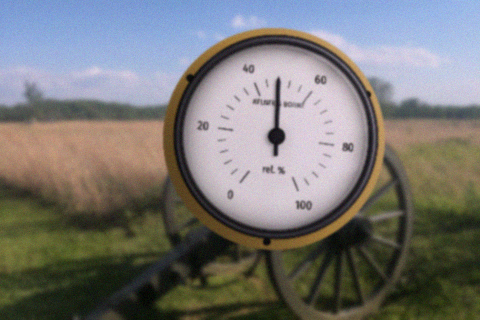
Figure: 48%
